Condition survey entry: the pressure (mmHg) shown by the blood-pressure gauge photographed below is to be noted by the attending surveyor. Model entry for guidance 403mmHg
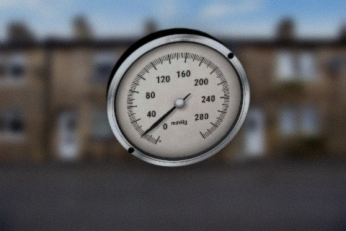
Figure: 20mmHg
